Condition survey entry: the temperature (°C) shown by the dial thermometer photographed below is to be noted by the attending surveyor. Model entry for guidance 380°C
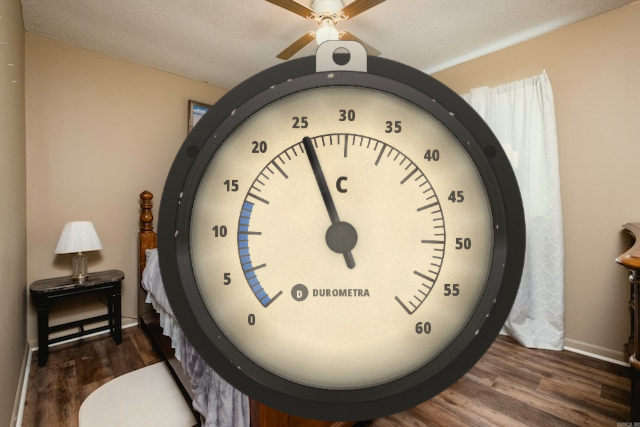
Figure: 25°C
